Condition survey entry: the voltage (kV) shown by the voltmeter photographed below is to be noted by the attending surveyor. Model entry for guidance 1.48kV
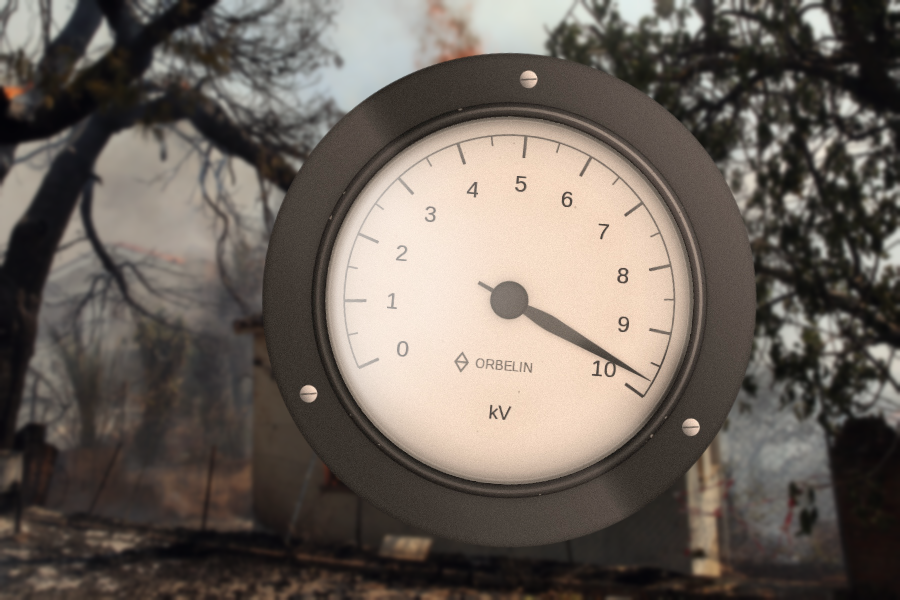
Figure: 9.75kV
